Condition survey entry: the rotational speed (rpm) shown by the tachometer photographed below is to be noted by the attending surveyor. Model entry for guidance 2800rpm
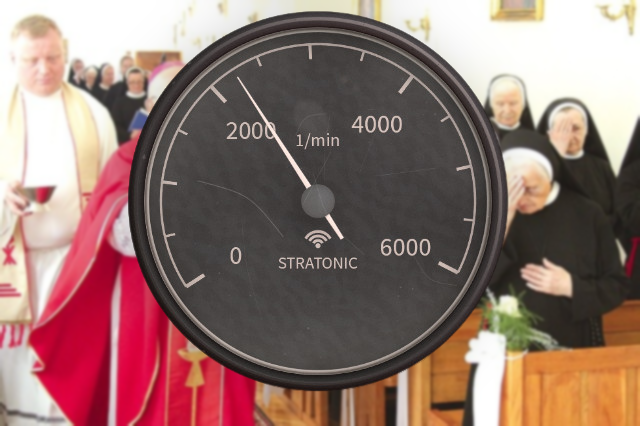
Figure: 2250rpm
